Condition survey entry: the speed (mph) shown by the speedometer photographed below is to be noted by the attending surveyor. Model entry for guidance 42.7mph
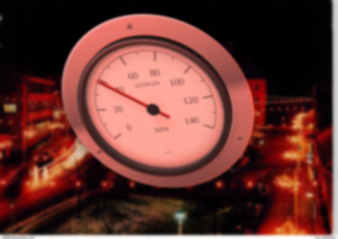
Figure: 40mph
